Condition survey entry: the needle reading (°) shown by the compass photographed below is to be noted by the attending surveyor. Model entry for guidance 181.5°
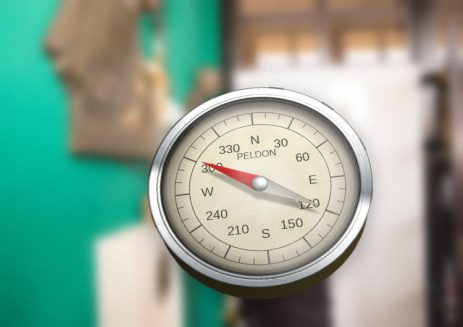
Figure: 300°
